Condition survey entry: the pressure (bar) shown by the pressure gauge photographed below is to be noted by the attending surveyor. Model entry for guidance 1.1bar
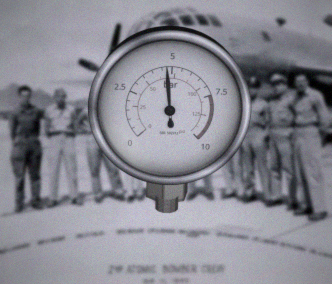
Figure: 4.75bar
